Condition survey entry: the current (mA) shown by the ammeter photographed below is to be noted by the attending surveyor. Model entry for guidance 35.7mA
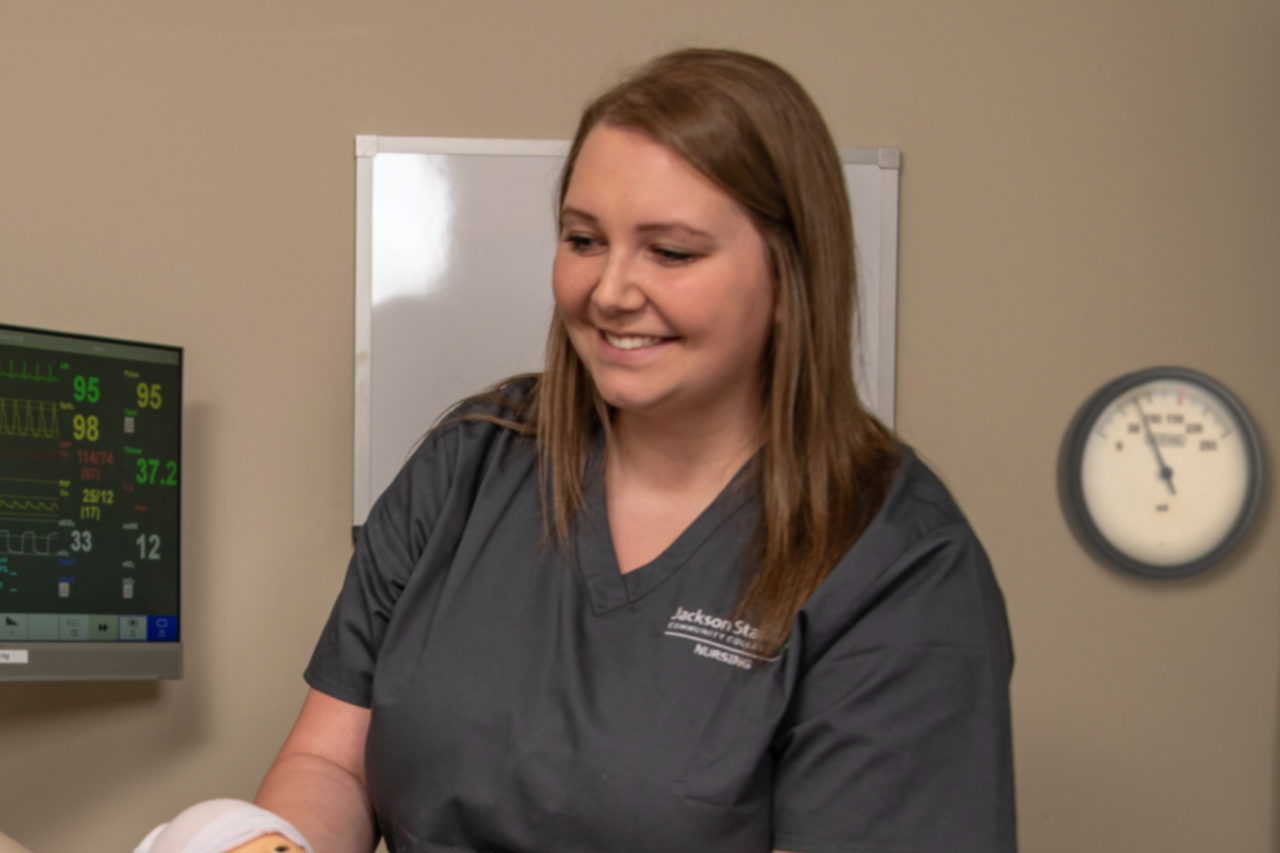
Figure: 75mA
